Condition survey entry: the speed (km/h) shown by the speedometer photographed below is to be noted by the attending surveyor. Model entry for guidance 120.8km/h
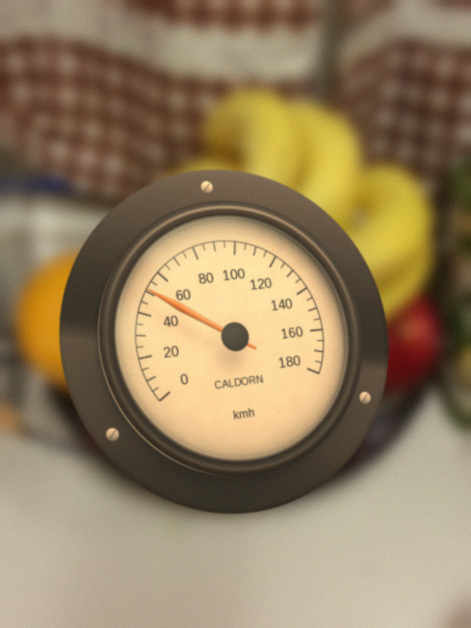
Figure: 50km/h
